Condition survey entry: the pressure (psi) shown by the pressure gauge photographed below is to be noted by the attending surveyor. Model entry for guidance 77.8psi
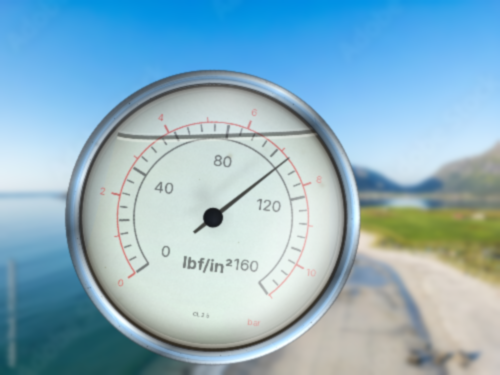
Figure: 105psi
